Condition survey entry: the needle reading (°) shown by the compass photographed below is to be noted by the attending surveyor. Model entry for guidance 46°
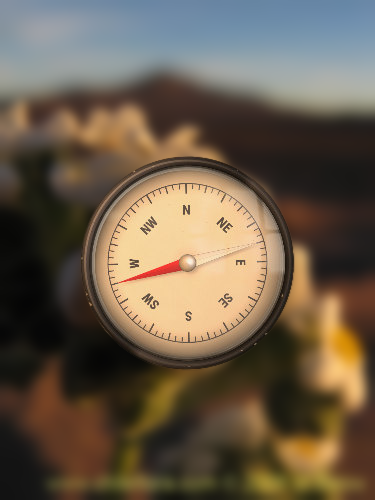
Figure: 255°
